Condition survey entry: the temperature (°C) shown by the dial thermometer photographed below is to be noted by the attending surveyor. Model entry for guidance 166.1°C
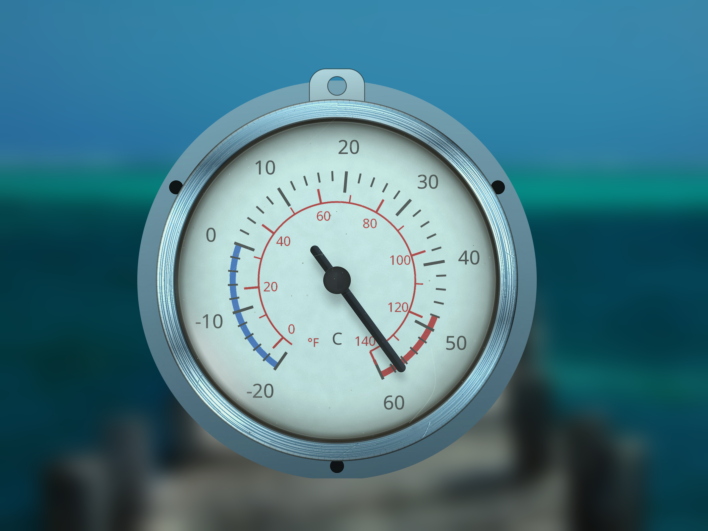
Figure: 57°C
